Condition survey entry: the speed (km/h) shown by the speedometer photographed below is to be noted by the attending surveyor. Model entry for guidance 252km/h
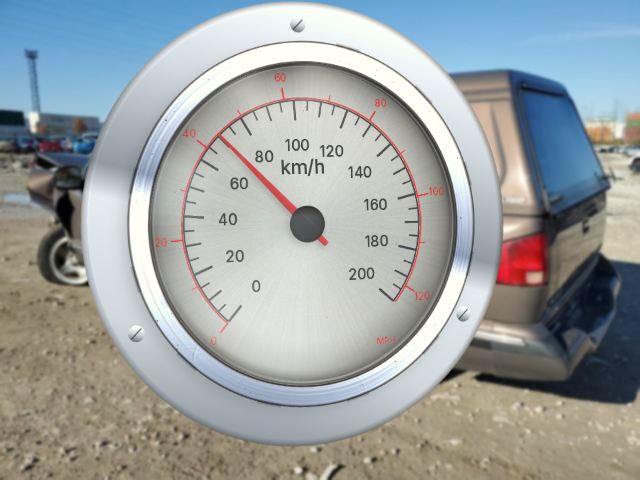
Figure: 70km/h
